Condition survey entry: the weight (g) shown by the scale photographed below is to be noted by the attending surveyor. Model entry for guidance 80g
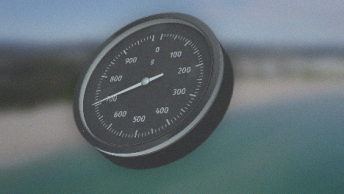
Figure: 700g
